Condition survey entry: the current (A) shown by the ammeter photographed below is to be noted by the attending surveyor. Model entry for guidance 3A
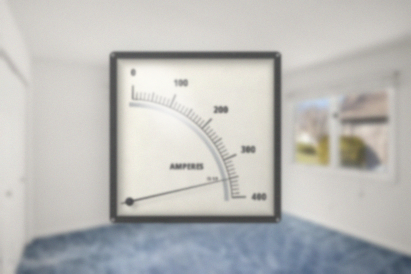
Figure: 350A
